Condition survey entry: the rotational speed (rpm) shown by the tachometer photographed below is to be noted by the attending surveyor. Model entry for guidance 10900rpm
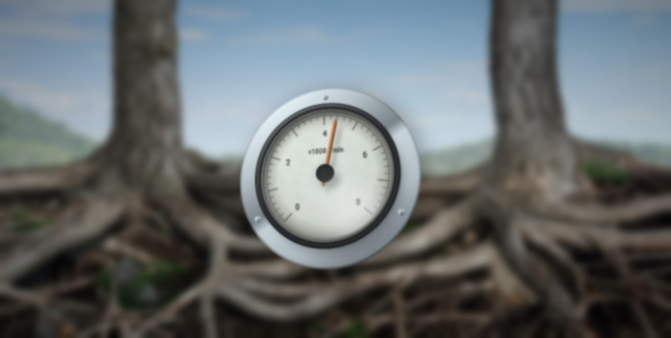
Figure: 4400rpm
